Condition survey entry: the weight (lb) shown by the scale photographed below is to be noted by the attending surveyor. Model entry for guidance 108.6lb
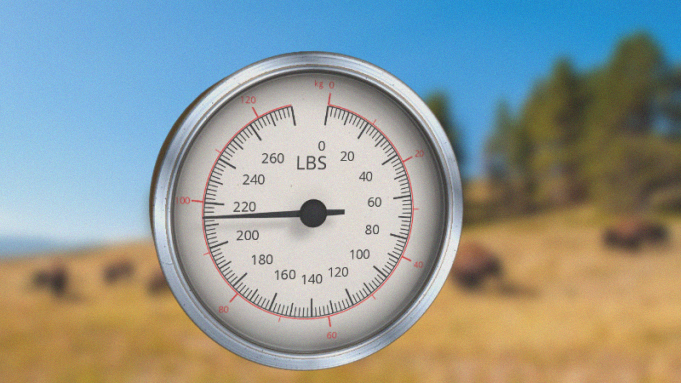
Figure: 214lb
